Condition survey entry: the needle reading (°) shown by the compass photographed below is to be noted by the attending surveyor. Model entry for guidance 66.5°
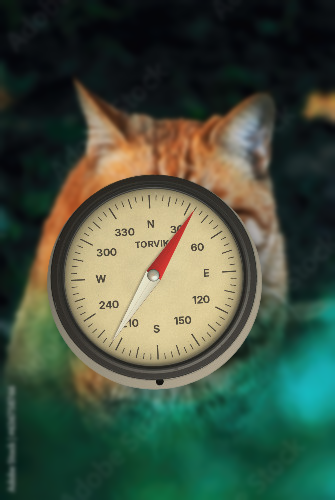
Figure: 35°
